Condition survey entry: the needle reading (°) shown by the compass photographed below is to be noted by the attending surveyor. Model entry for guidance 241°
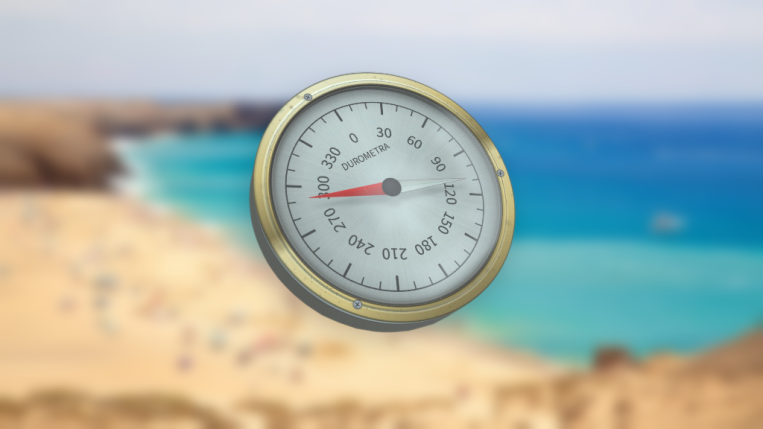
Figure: 290°
